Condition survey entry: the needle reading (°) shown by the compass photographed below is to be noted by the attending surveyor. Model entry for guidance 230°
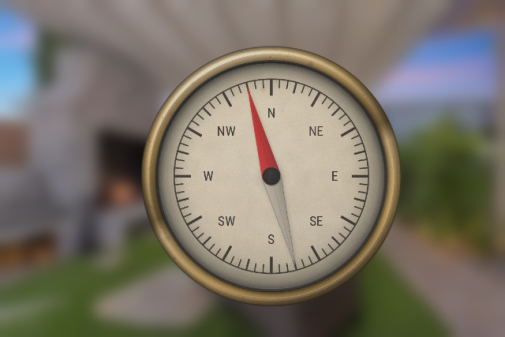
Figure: 345°
